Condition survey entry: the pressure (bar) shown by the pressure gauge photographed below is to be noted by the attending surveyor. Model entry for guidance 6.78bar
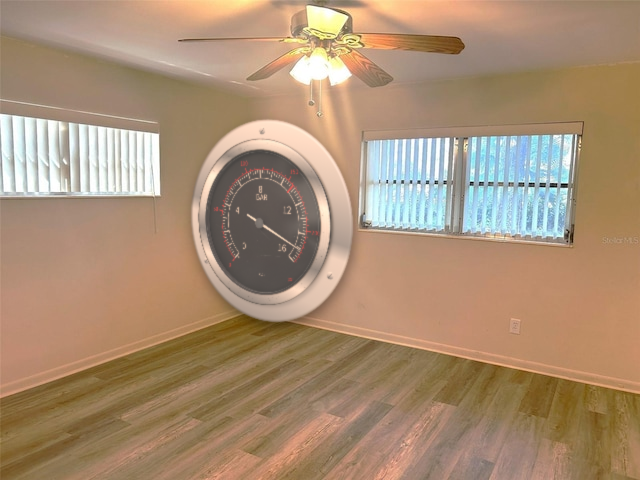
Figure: 15bar
